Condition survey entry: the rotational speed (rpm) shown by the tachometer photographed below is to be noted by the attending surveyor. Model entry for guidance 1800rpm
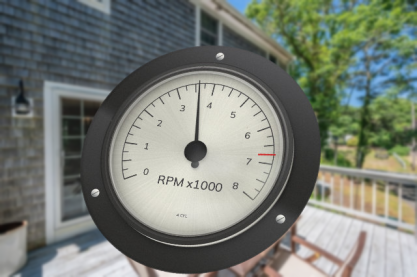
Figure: 3625rpm
